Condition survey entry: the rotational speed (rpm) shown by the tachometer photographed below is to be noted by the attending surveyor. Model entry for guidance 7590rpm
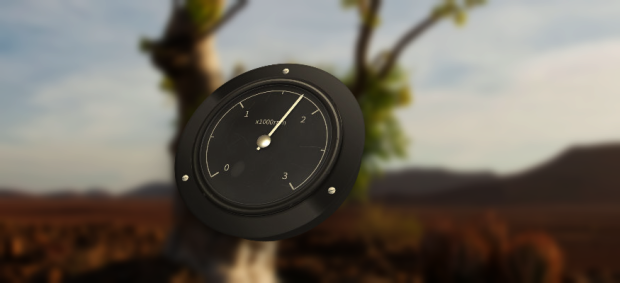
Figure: 1750rpm
